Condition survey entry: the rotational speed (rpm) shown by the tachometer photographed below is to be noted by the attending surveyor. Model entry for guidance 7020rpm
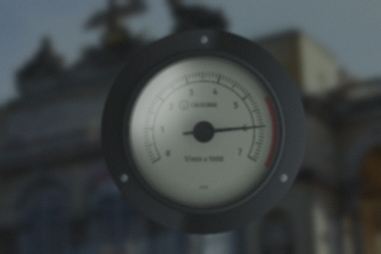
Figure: 6000rpm
